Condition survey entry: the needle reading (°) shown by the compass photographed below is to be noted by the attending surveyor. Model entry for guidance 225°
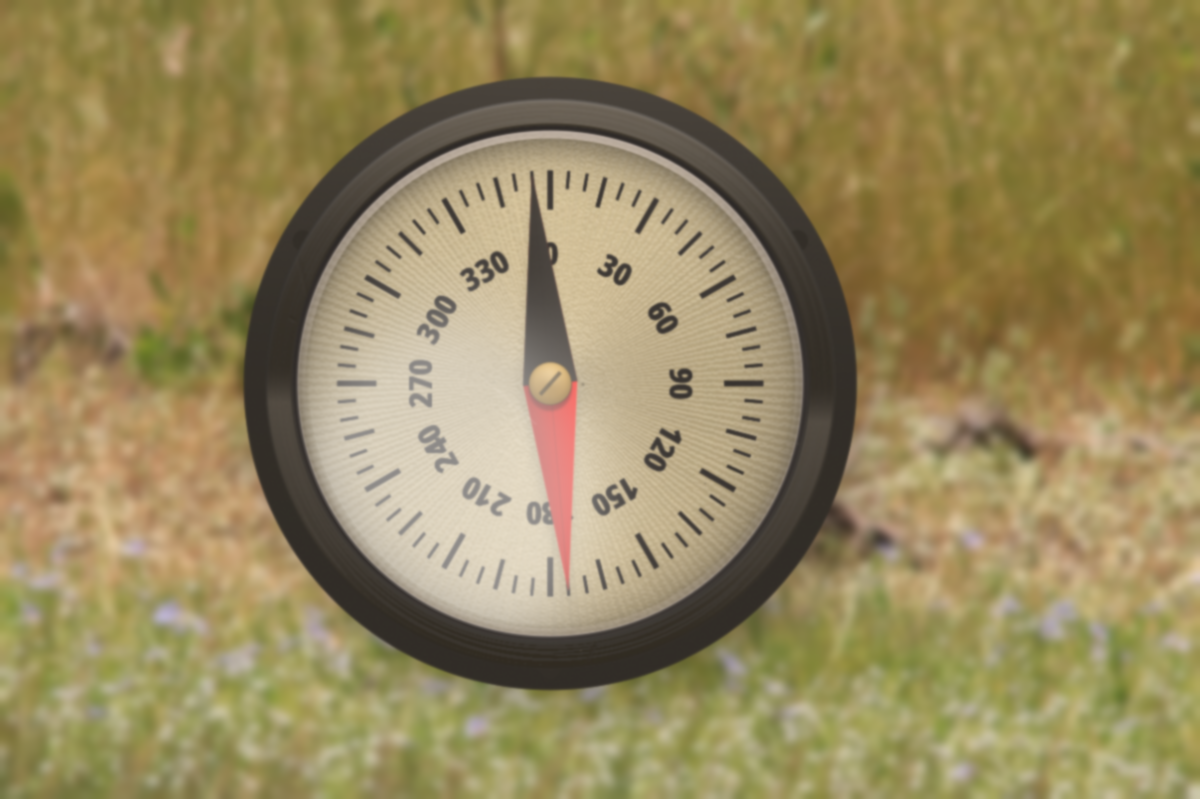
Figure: 175°
